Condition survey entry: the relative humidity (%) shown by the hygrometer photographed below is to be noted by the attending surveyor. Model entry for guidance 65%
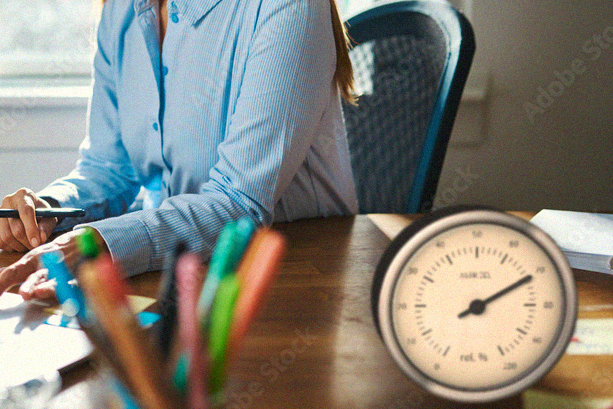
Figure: 70%
